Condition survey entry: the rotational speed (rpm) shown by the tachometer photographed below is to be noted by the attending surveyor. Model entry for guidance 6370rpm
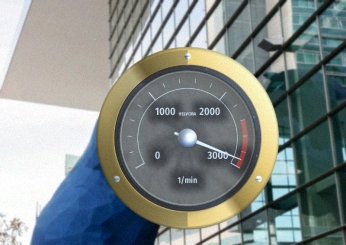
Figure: 2900rpm
